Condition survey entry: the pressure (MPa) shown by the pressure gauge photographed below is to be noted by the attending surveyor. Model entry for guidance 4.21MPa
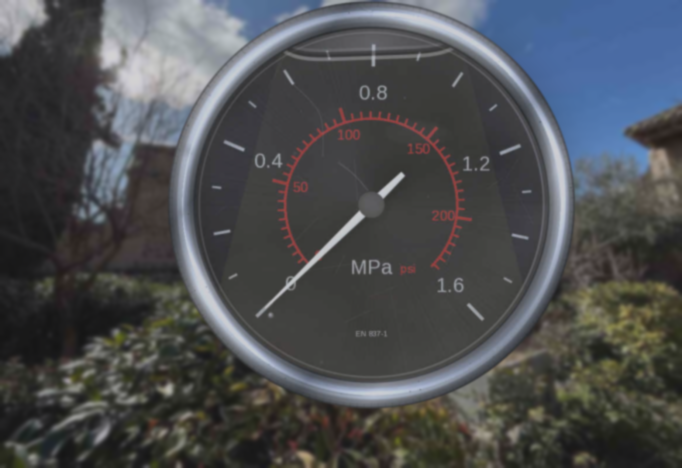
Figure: 0MPa
